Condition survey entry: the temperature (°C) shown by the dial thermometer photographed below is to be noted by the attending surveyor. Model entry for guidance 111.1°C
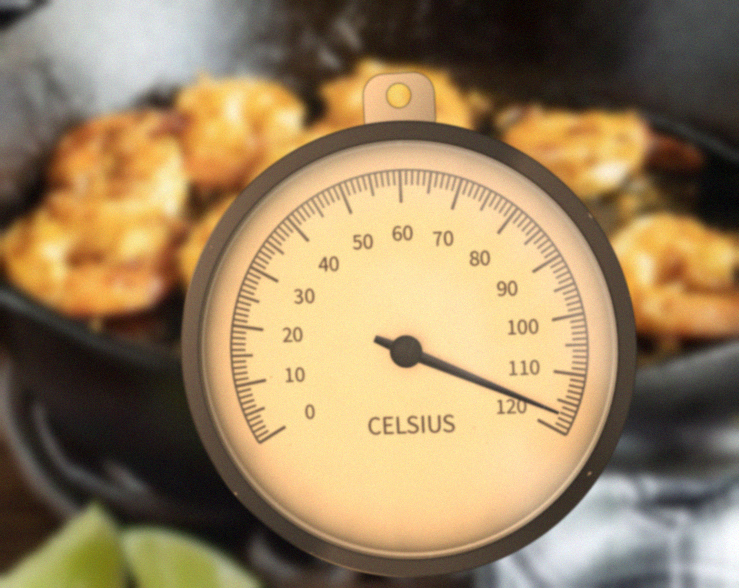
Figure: 117°C
